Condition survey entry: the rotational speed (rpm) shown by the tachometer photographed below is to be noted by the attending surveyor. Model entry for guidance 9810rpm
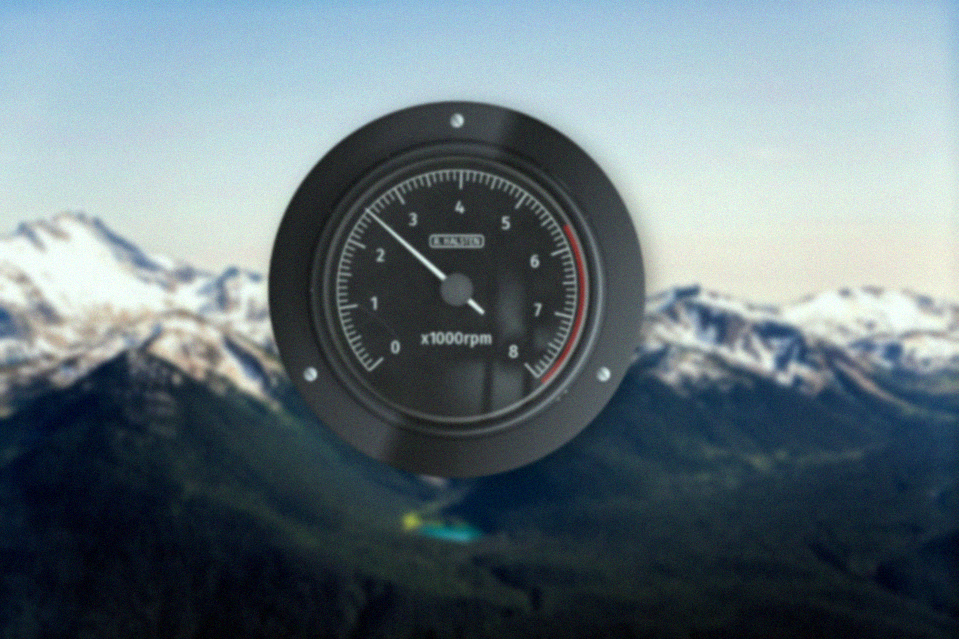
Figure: 2500rpm
